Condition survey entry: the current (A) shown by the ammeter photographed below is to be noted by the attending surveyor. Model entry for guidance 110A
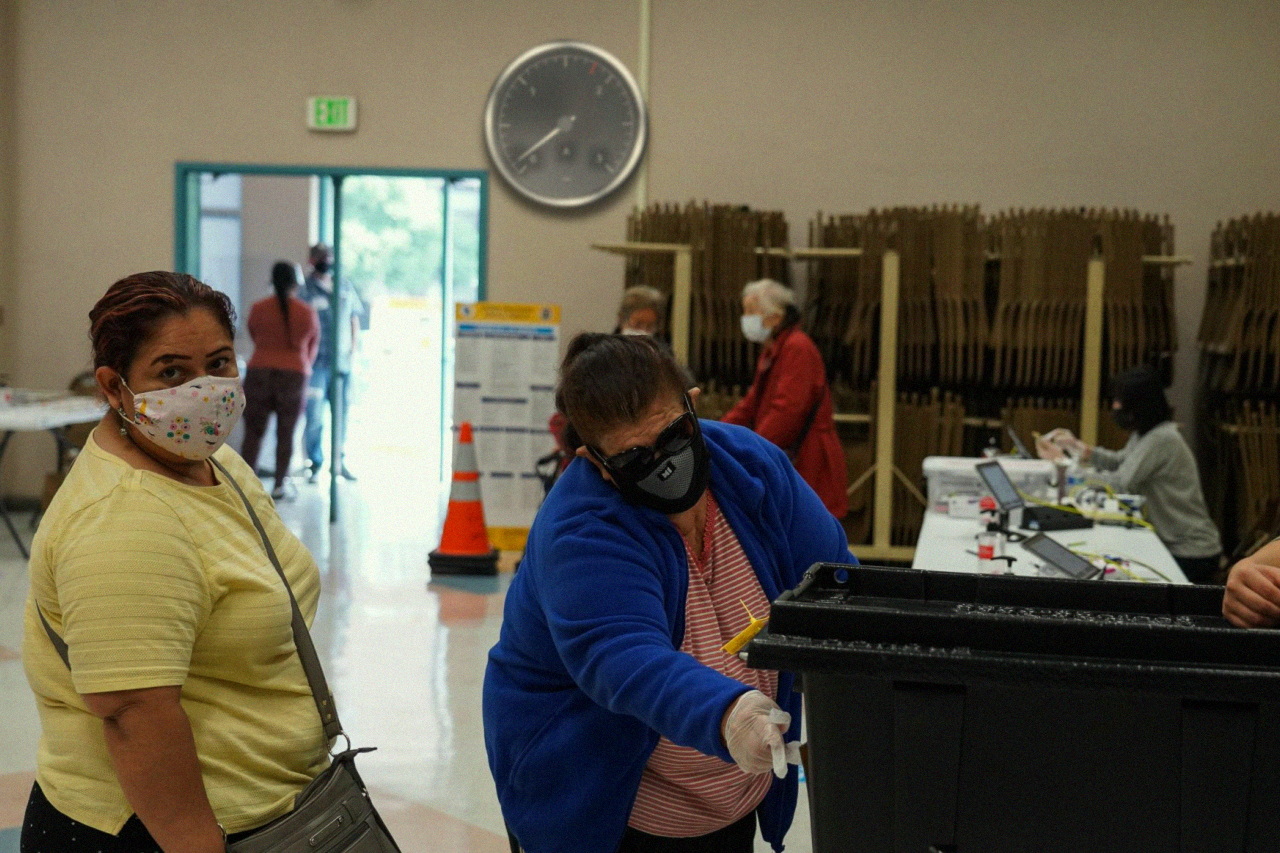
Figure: 0.1A
